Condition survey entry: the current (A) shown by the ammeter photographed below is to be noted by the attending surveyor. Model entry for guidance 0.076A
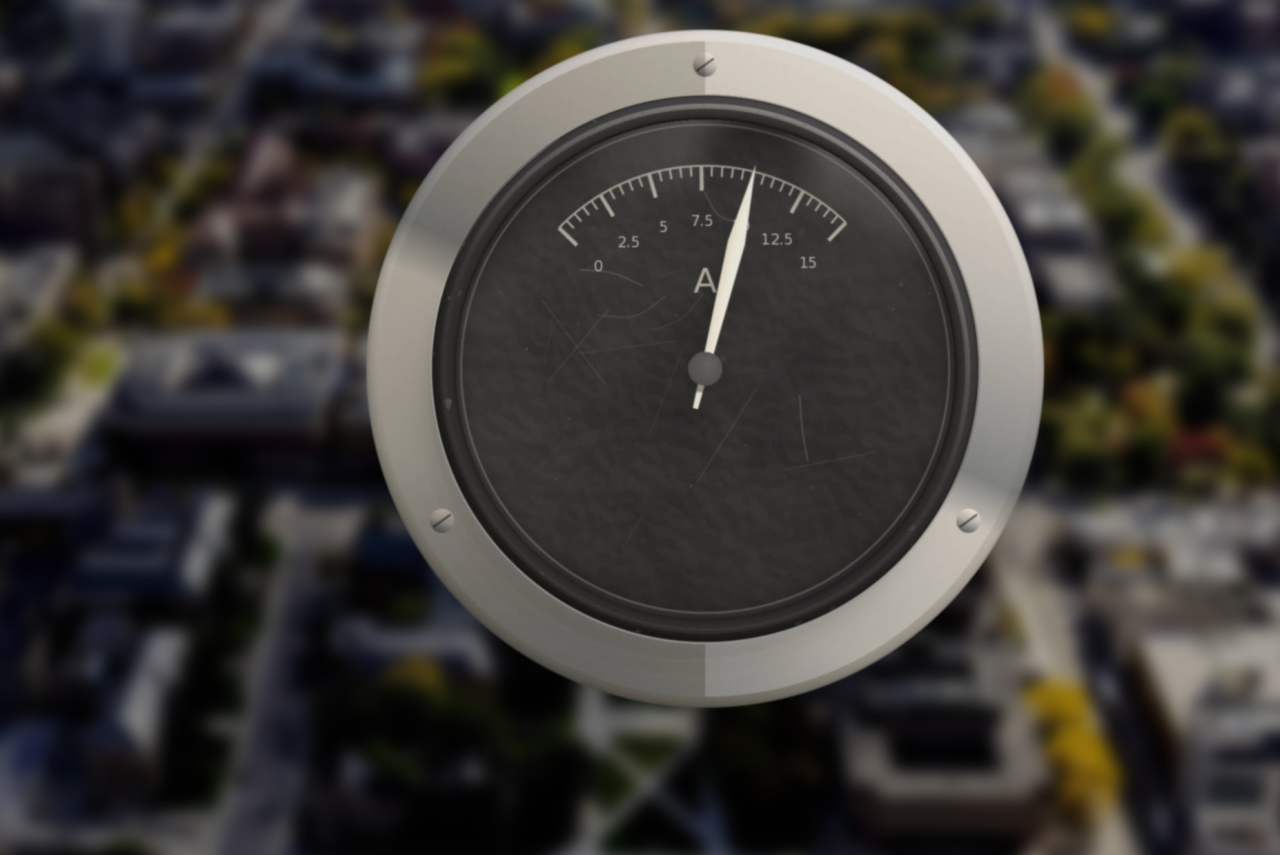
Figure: 10A
